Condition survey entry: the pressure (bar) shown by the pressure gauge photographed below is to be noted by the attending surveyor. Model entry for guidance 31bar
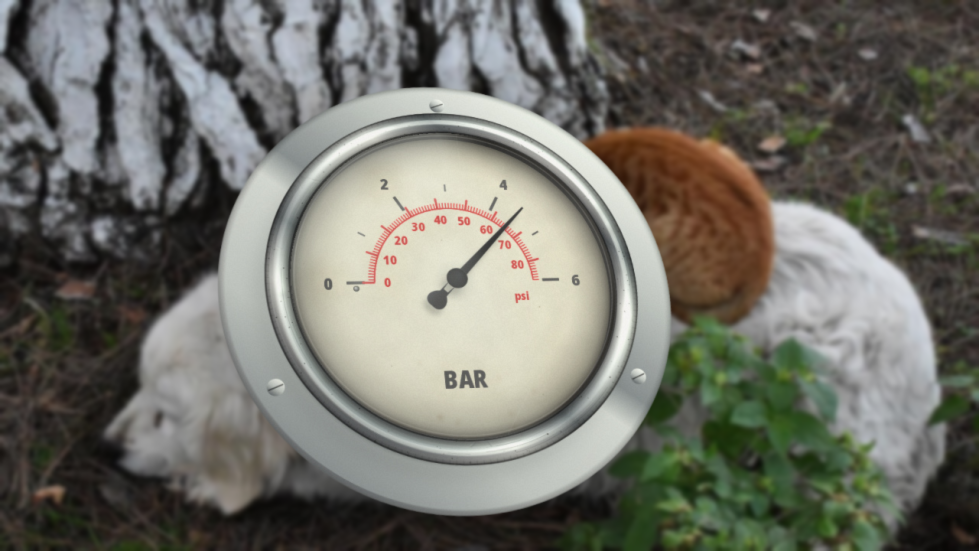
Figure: 4.5bar
